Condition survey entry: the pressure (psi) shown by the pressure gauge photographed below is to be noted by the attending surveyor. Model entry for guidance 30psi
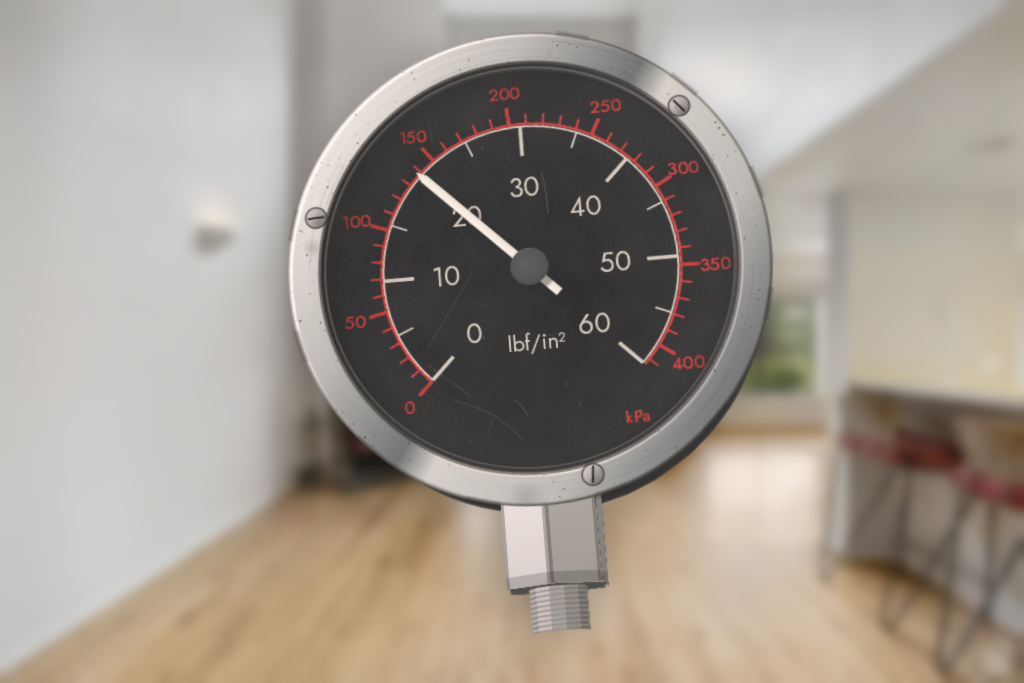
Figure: 20psi
